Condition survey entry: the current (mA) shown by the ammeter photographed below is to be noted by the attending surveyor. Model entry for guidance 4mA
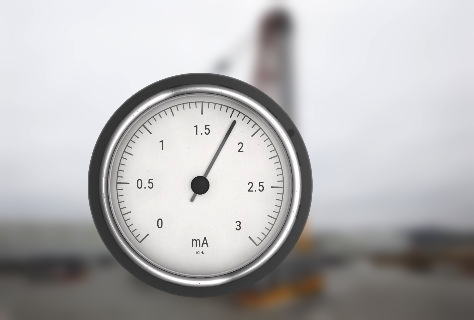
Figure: 1.8mA
